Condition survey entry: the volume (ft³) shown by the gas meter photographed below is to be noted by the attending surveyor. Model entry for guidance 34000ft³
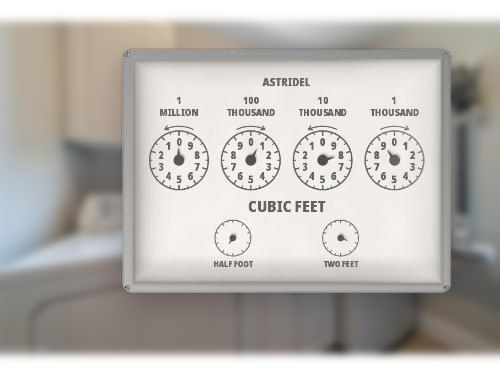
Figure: 7900ft³
